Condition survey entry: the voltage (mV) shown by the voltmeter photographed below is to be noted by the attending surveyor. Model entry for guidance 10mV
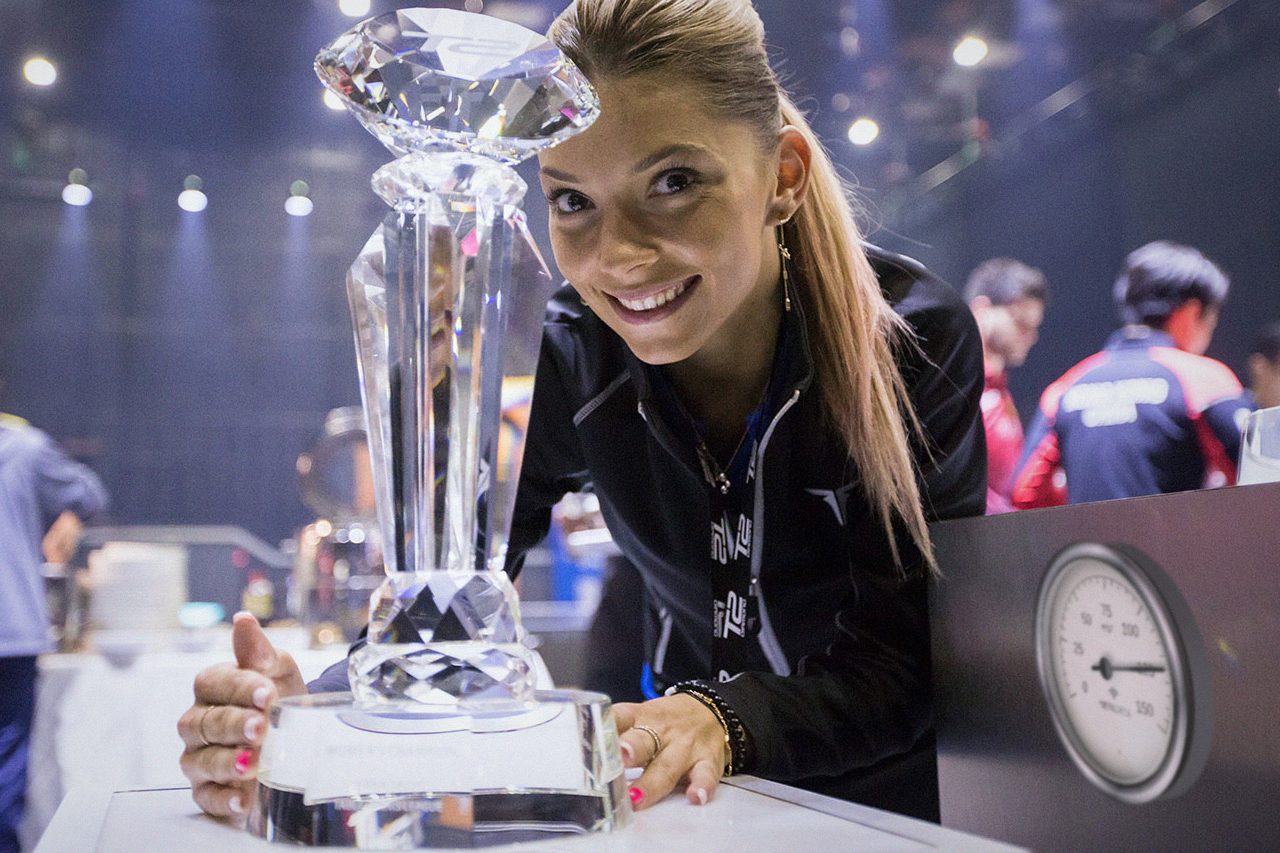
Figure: 125mV
